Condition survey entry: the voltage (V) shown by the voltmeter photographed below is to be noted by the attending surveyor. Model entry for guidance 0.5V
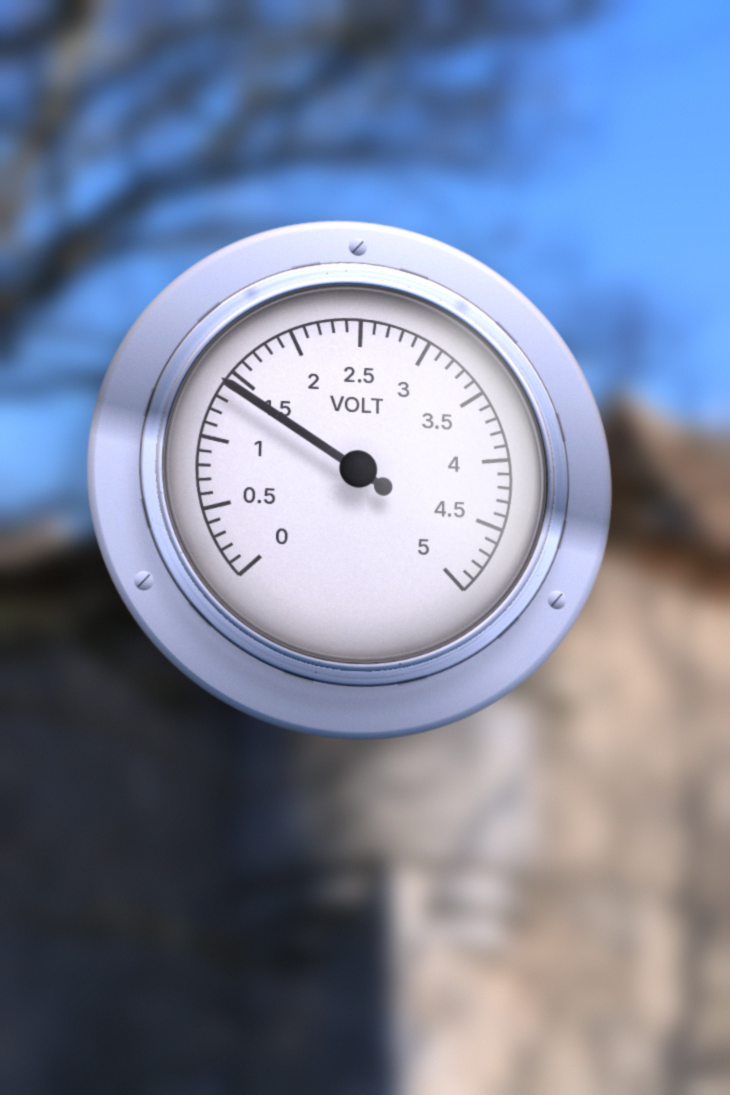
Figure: 1.4V
